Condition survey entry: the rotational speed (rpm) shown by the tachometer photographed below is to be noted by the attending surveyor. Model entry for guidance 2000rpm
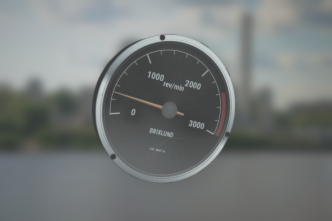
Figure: 300rpm
